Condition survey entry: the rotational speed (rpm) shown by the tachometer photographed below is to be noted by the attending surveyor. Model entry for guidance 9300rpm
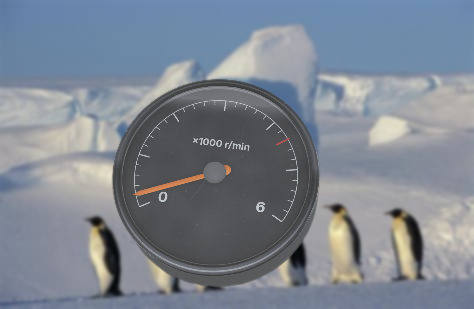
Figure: 200rpm
